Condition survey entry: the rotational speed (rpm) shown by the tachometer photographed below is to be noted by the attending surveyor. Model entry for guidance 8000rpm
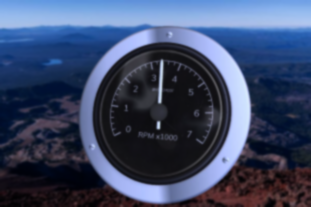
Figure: 3400rpm
